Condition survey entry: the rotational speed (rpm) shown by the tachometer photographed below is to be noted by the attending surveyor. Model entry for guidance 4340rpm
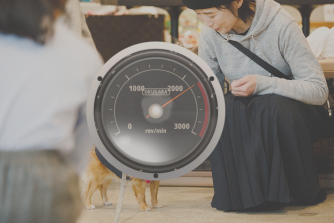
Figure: 2200rpm
